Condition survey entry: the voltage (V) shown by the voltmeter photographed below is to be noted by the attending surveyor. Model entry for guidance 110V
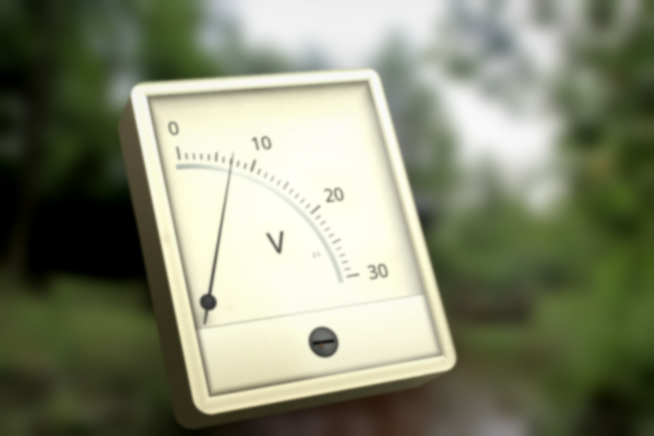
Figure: 7V
